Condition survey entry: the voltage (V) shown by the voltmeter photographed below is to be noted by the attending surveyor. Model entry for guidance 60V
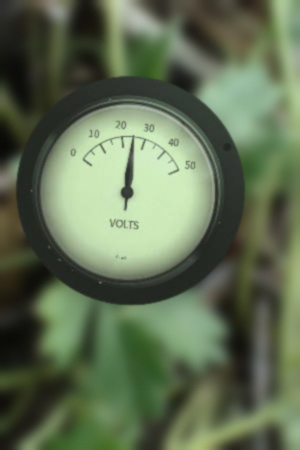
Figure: 25V
